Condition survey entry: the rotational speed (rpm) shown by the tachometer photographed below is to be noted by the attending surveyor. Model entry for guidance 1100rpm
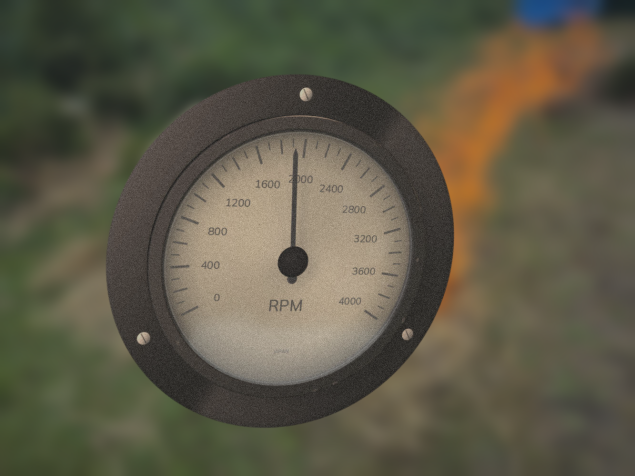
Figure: 1900rpm
